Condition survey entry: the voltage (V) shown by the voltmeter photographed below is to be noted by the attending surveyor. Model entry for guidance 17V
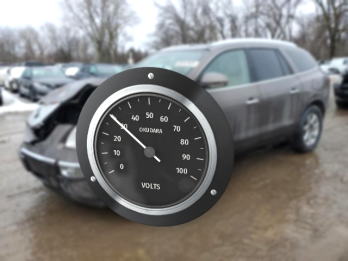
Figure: 30V
